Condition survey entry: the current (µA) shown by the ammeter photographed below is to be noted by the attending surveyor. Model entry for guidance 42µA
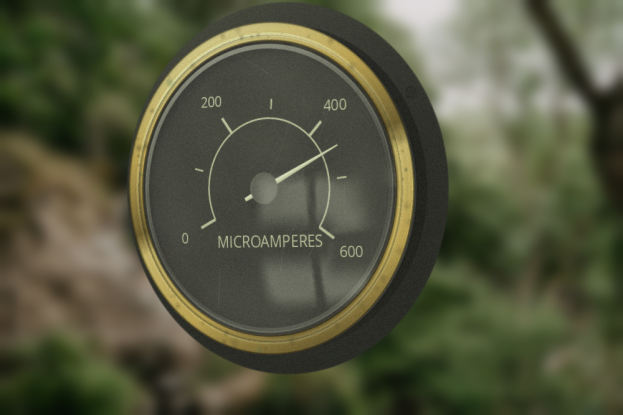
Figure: 450µA
